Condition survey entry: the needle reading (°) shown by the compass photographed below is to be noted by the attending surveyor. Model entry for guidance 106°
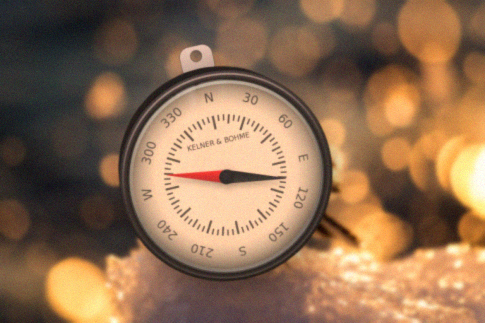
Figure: 285°
